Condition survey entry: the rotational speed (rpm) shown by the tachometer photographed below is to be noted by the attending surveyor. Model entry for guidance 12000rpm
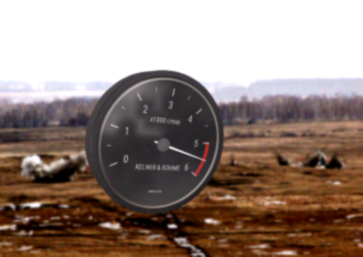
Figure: 5500rpm
